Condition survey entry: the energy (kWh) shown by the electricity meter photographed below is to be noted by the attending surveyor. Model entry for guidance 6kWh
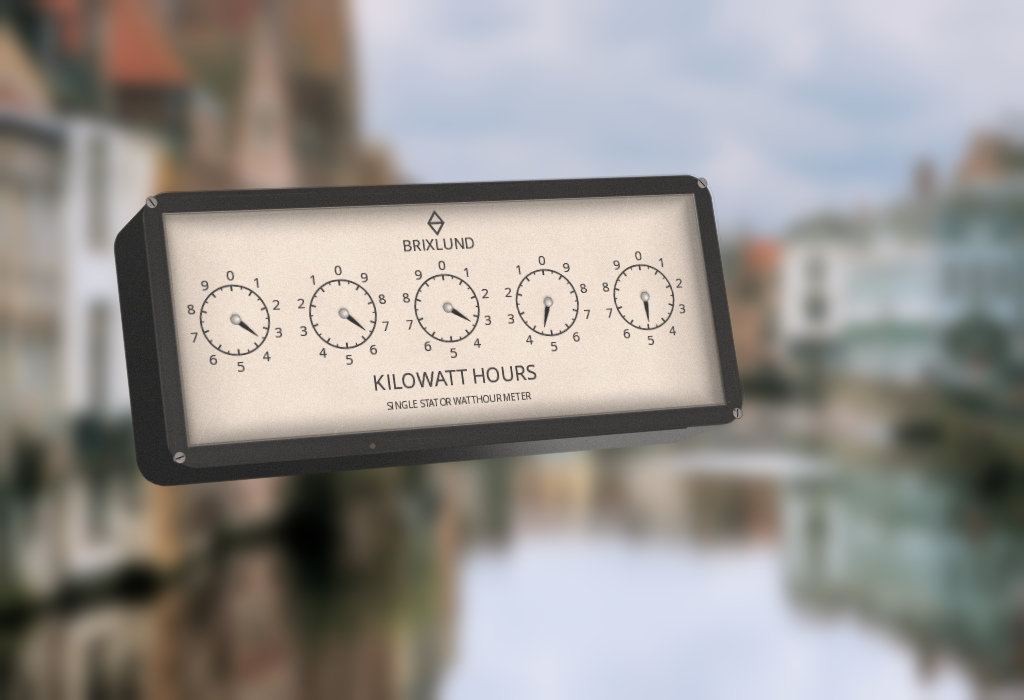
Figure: 36345kWh
